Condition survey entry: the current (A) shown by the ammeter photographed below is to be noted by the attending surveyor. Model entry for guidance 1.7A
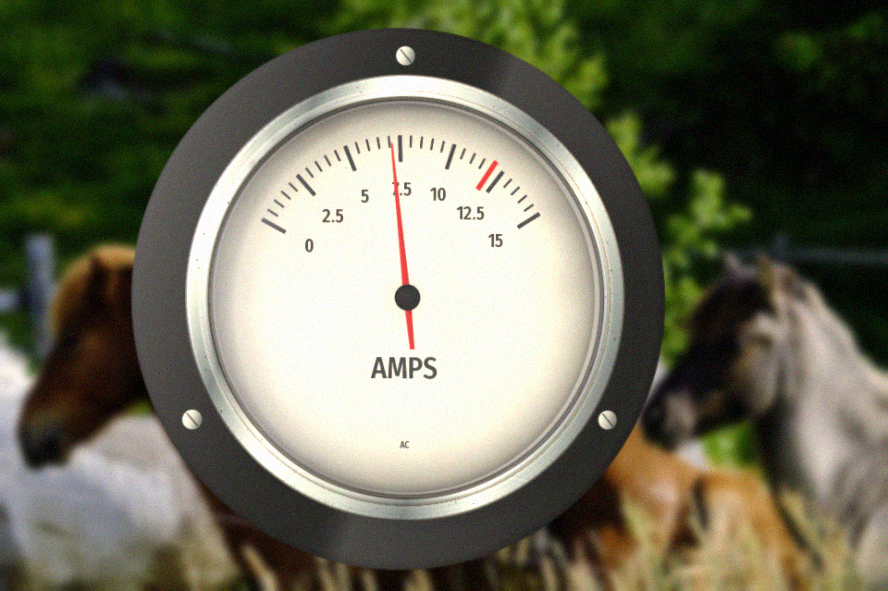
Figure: 7A
